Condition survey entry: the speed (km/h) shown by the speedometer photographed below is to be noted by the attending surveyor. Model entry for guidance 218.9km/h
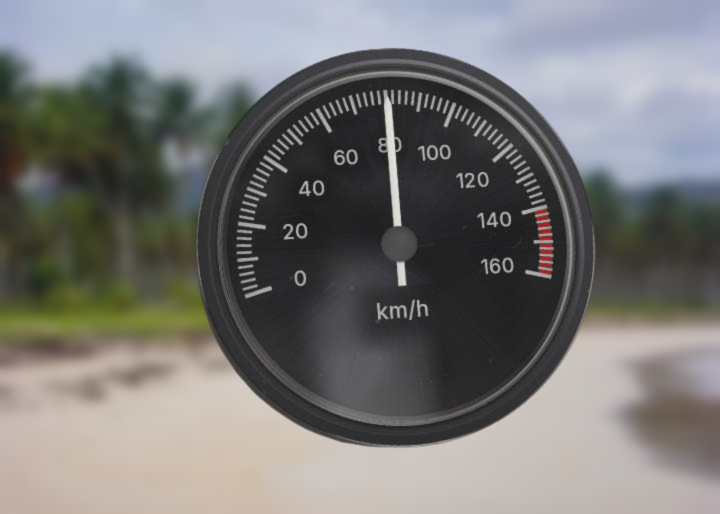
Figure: 80km/h
